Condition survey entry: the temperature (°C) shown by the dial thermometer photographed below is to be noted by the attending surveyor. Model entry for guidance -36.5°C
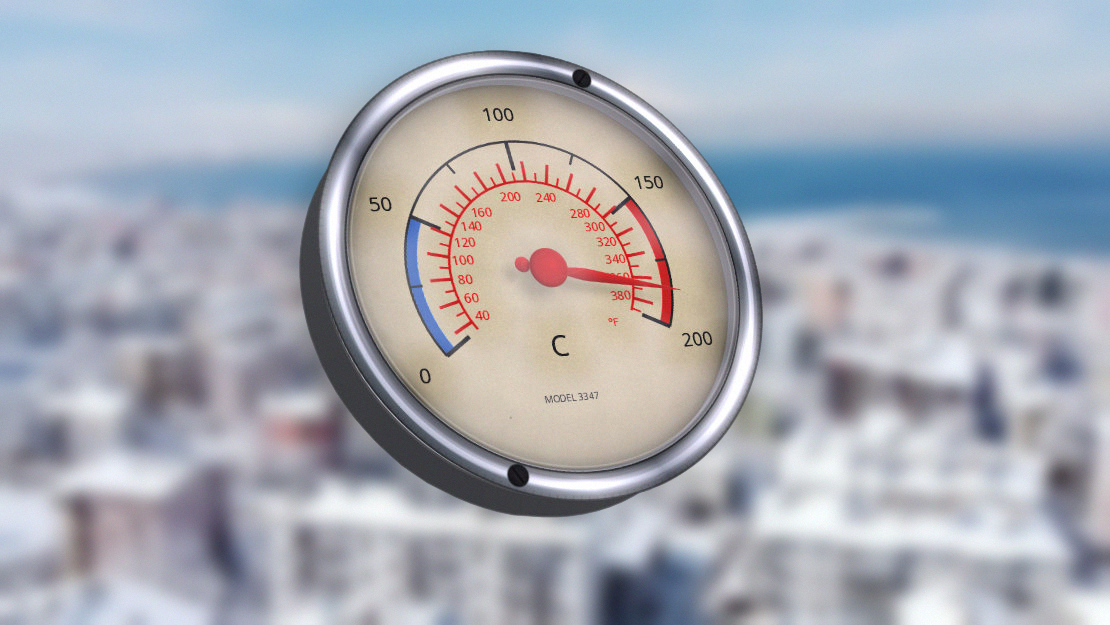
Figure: 187.5°C
